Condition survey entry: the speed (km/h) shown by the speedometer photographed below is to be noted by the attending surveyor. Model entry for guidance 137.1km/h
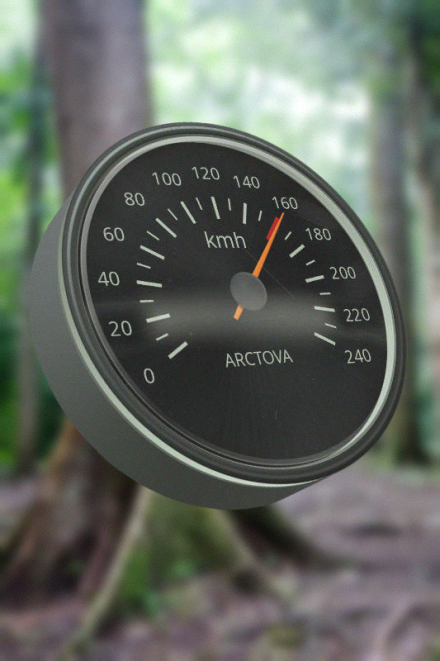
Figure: 160km/h
